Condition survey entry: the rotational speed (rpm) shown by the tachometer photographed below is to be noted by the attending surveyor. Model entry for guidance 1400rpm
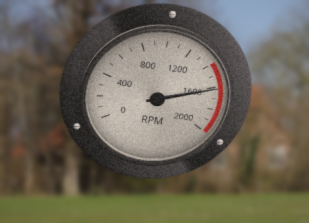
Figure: 1600rpm
